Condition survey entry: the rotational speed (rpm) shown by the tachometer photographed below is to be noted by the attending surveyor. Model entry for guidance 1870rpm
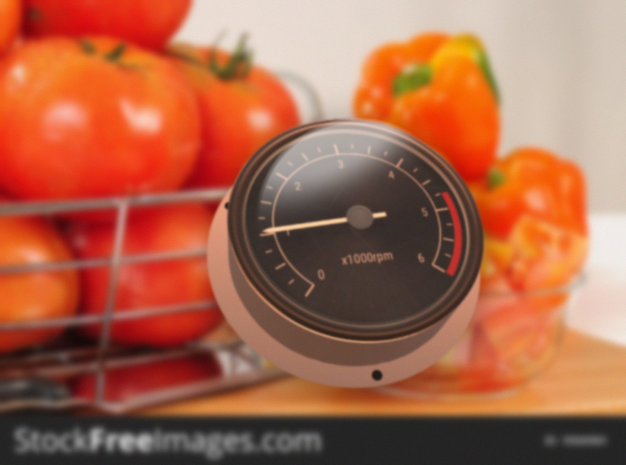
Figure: 1000rpm
